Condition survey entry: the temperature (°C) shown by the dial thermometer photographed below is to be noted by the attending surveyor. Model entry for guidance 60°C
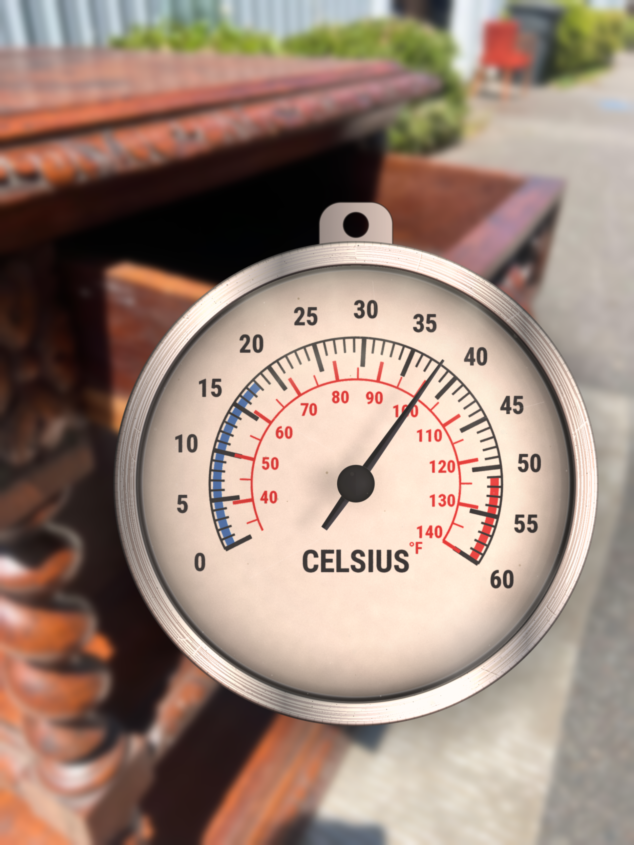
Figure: 38°C
